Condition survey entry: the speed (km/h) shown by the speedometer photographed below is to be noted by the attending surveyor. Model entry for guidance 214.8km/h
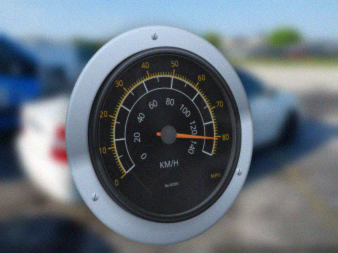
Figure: 130km/h
